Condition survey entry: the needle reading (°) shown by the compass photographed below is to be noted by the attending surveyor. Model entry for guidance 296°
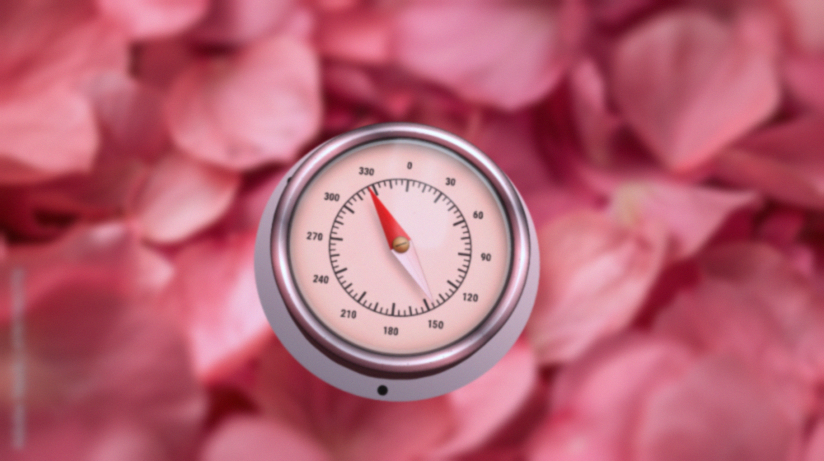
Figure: 325°
